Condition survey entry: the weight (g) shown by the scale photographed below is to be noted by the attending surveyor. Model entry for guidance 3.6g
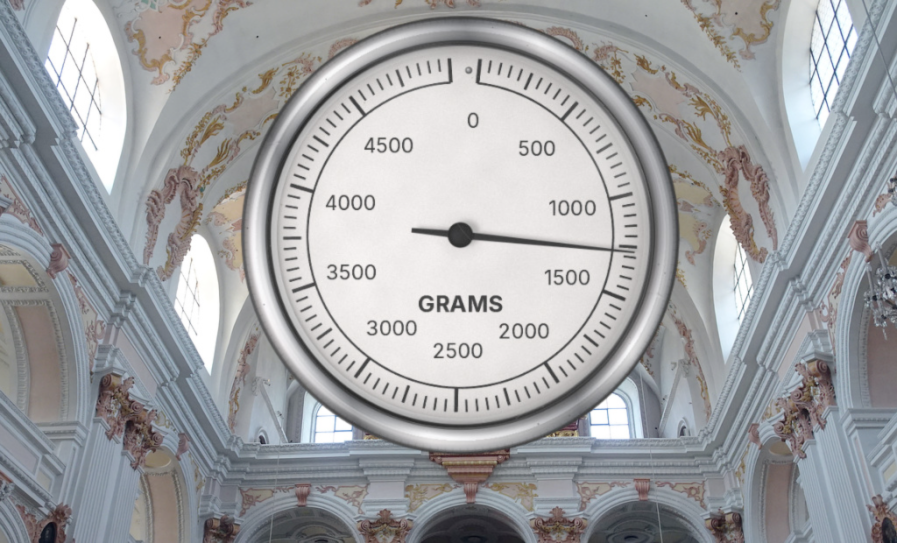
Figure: 1275g
